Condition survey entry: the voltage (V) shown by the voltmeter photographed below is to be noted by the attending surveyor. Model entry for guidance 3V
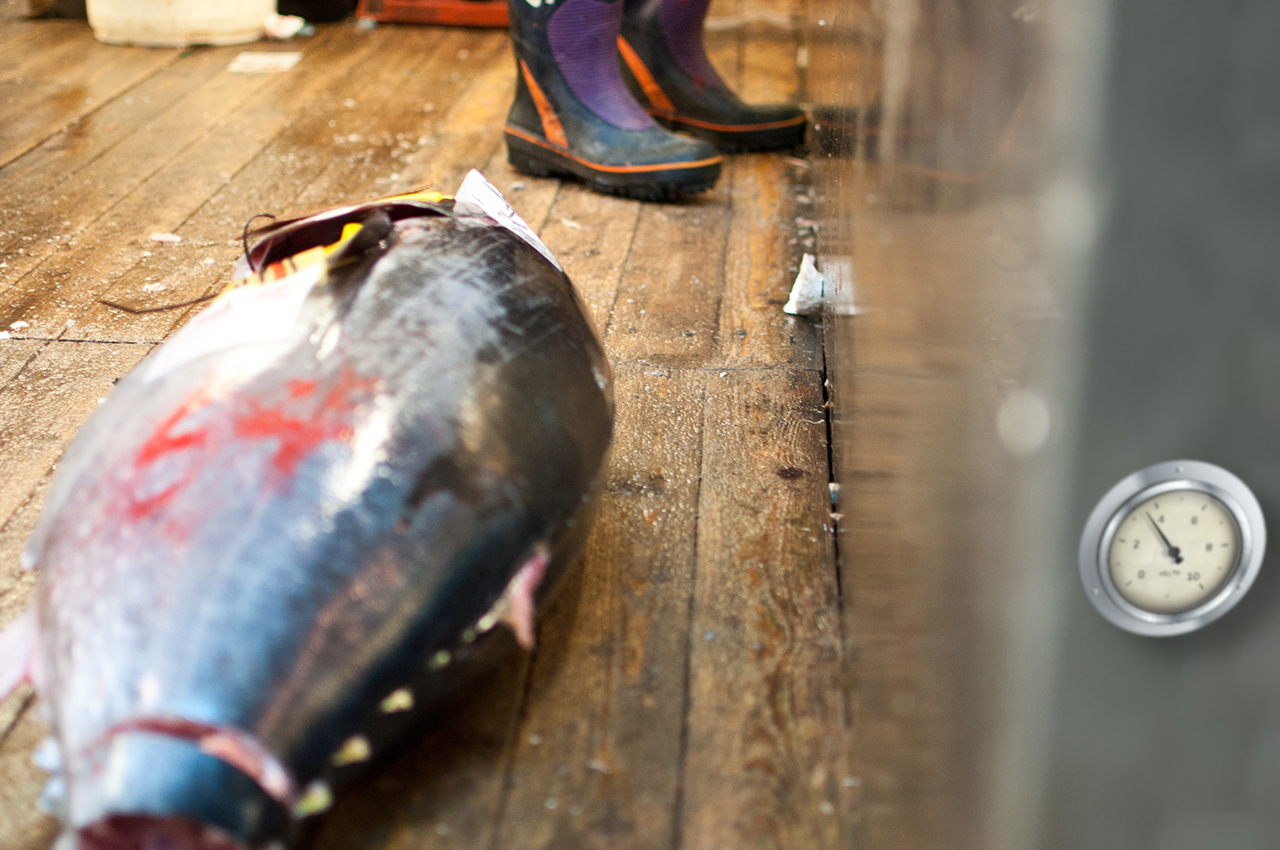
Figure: 3.5V
